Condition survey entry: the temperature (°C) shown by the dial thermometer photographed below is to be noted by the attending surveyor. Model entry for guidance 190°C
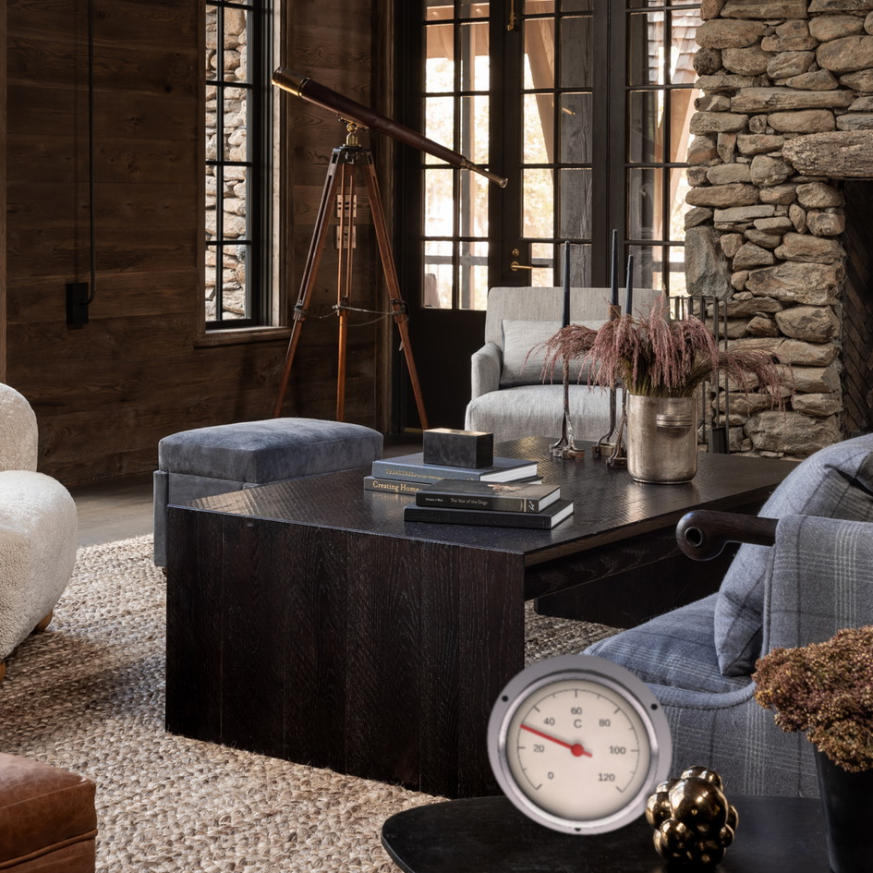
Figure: 30°C
